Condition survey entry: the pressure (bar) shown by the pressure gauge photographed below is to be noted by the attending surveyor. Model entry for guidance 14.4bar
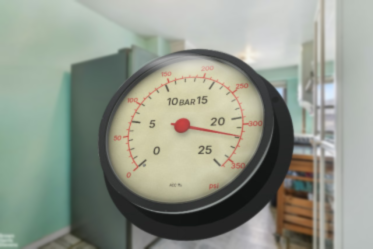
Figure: 22bar
